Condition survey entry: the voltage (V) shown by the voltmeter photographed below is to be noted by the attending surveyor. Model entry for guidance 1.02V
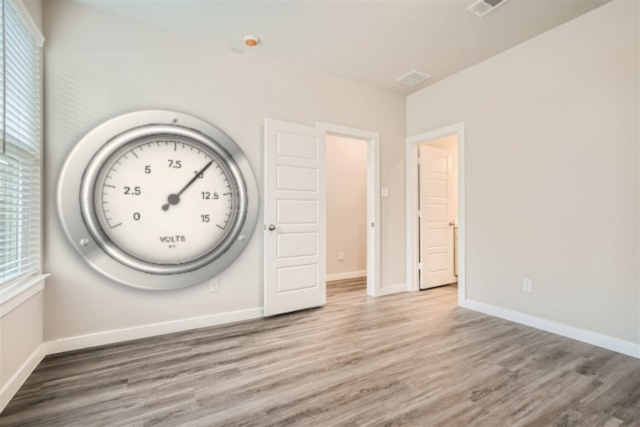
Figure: 10V
